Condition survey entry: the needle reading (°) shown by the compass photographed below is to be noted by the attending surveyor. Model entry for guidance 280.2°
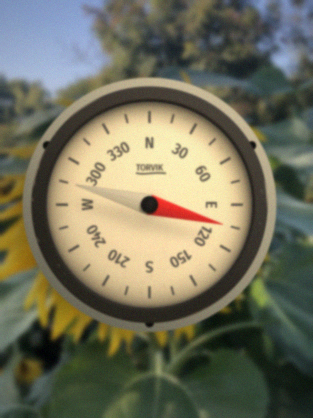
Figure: 105°
